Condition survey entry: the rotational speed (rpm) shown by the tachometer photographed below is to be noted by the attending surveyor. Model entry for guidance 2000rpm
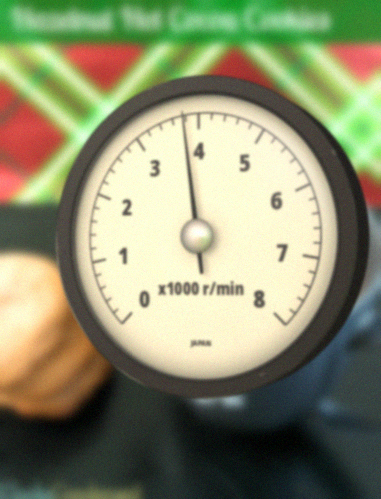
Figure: 3800rpm
